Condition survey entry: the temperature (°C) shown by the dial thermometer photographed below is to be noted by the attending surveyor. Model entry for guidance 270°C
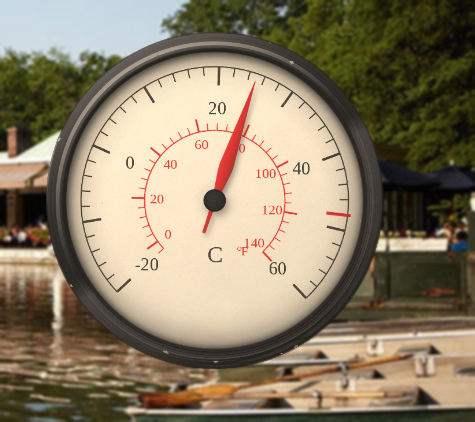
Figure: 25°C
